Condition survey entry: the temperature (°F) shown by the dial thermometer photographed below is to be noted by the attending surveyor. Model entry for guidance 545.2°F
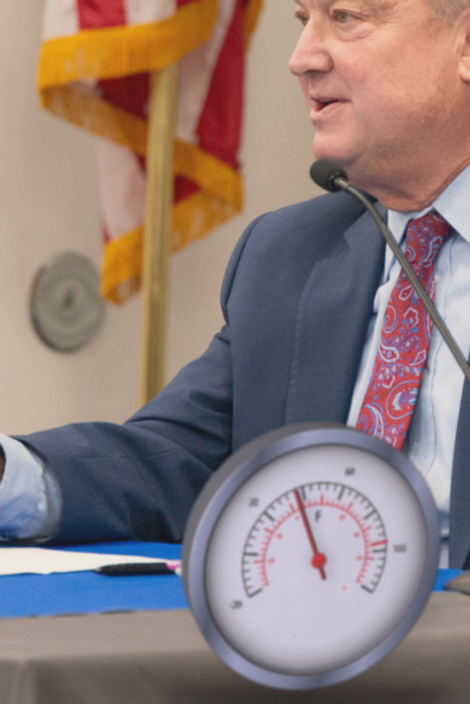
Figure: 36°F
